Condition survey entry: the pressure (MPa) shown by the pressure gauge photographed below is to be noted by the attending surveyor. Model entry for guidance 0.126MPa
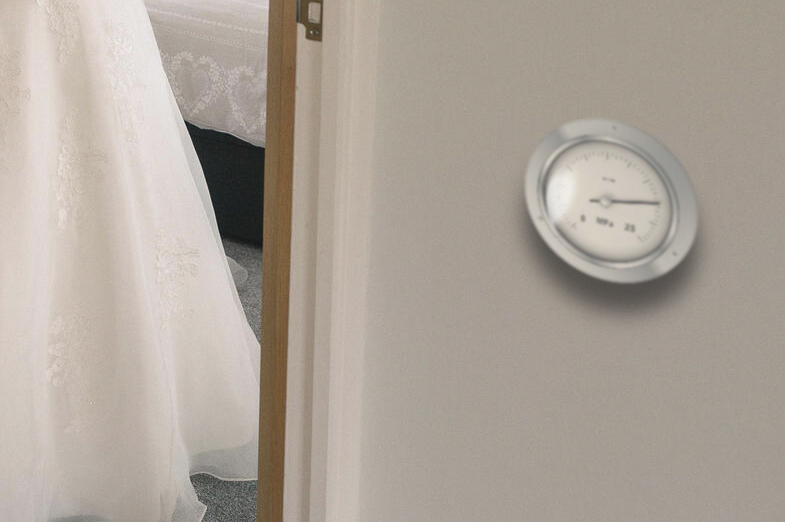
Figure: 20MPa
